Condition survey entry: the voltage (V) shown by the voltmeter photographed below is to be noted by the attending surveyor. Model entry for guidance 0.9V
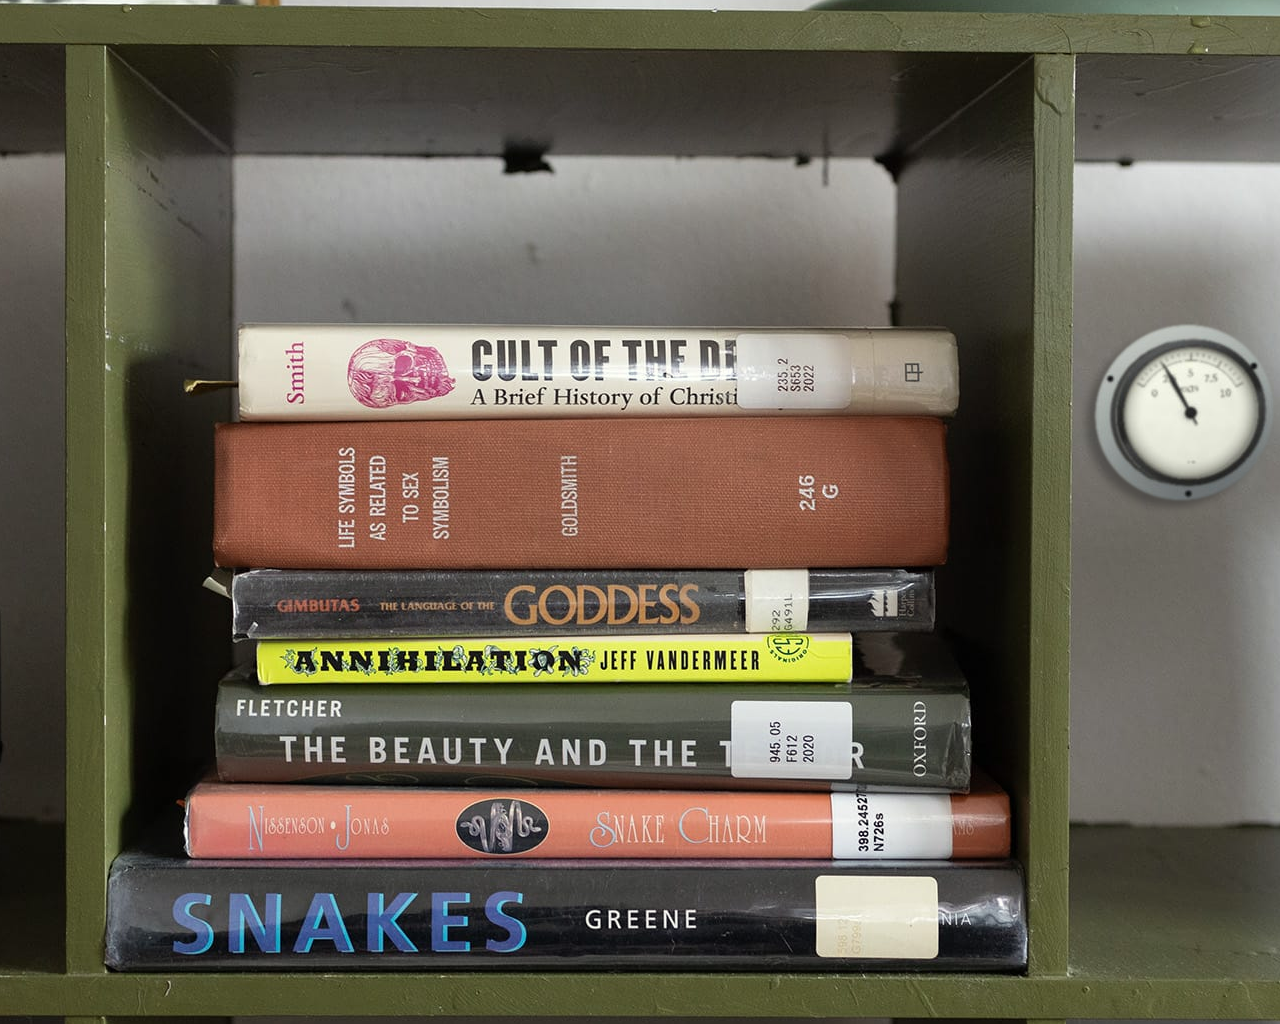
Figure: 2.5V
